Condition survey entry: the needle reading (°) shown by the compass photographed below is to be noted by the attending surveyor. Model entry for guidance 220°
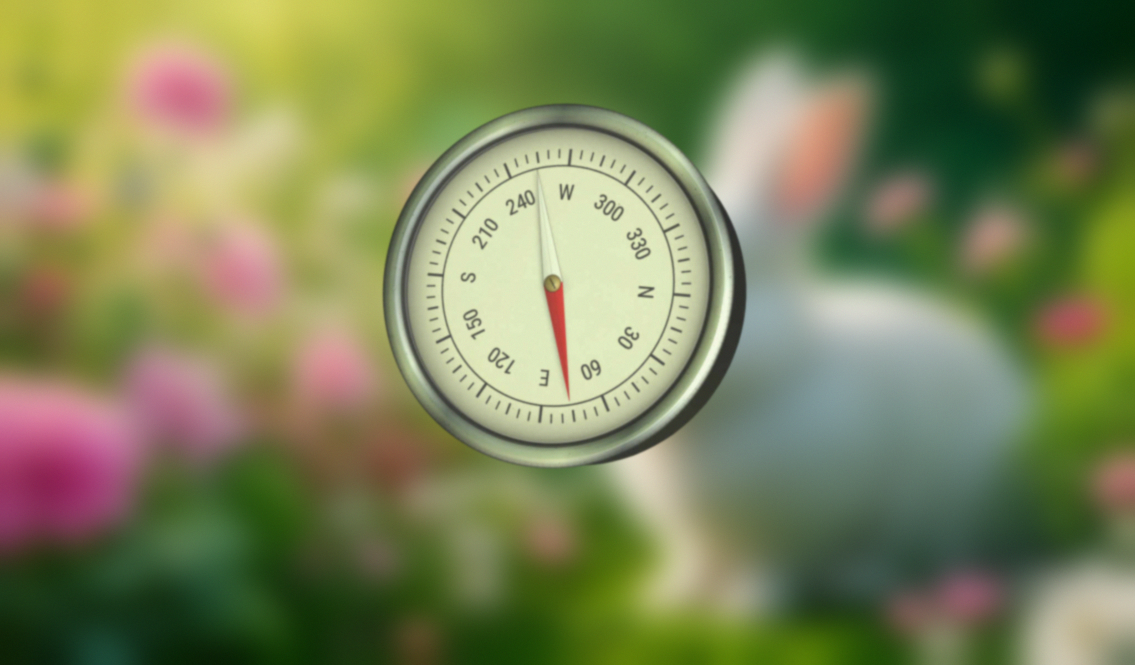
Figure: 75°
